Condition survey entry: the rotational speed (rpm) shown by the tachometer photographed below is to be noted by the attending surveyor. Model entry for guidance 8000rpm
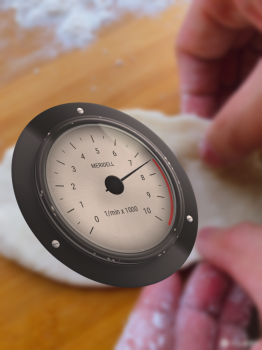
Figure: 7500rpm
